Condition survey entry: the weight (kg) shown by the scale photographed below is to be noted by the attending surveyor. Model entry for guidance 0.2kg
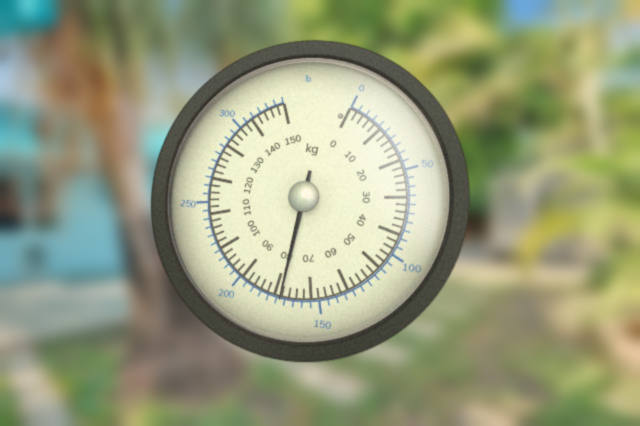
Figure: 78kg
